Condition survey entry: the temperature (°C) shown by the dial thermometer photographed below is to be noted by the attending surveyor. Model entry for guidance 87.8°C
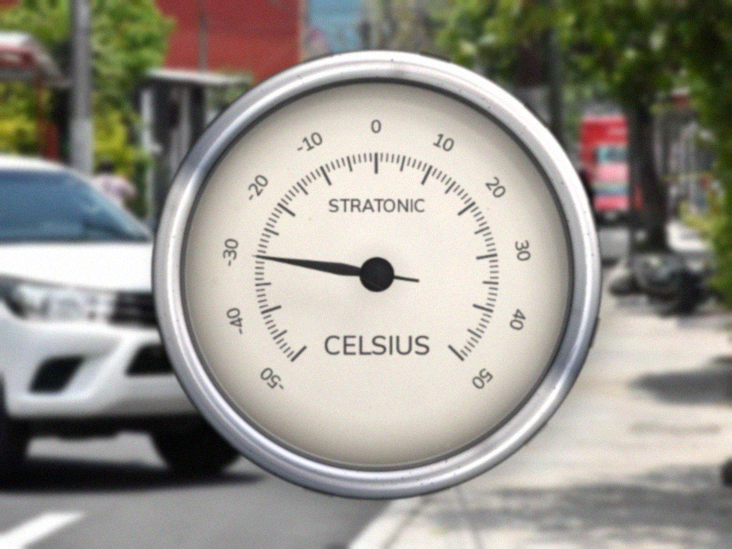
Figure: -30°C
